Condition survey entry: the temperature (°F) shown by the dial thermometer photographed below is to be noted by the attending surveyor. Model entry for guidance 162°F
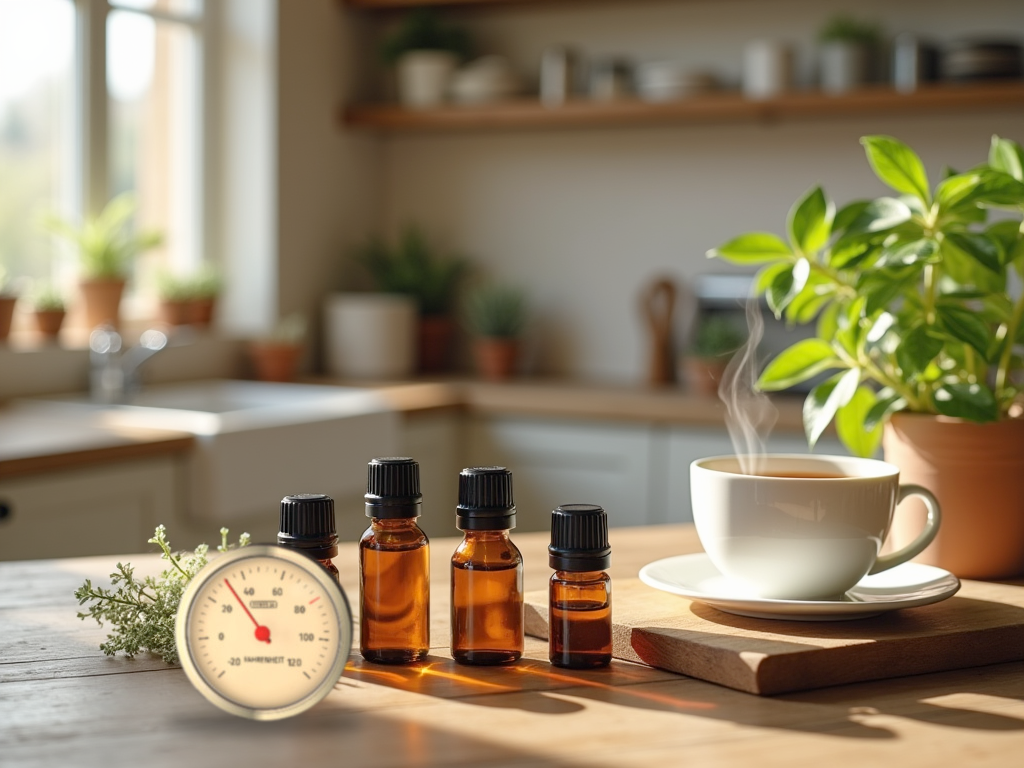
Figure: 32°F
